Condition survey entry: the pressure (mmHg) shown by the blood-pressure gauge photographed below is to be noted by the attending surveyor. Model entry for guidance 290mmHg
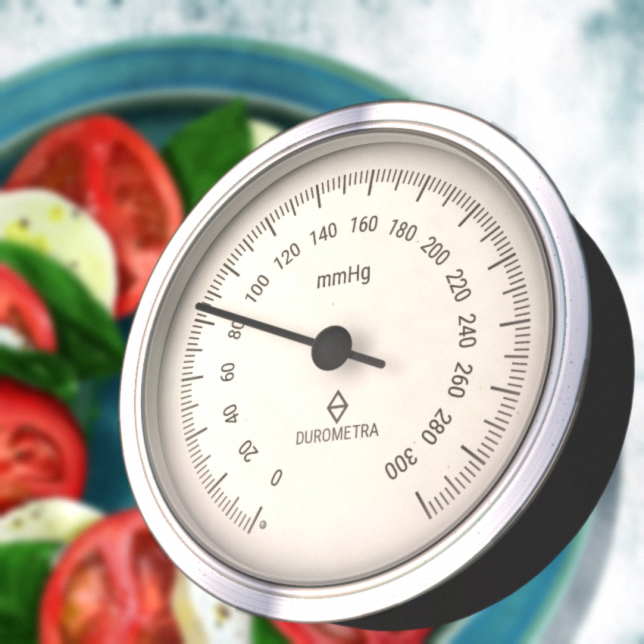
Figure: 84mmHg
